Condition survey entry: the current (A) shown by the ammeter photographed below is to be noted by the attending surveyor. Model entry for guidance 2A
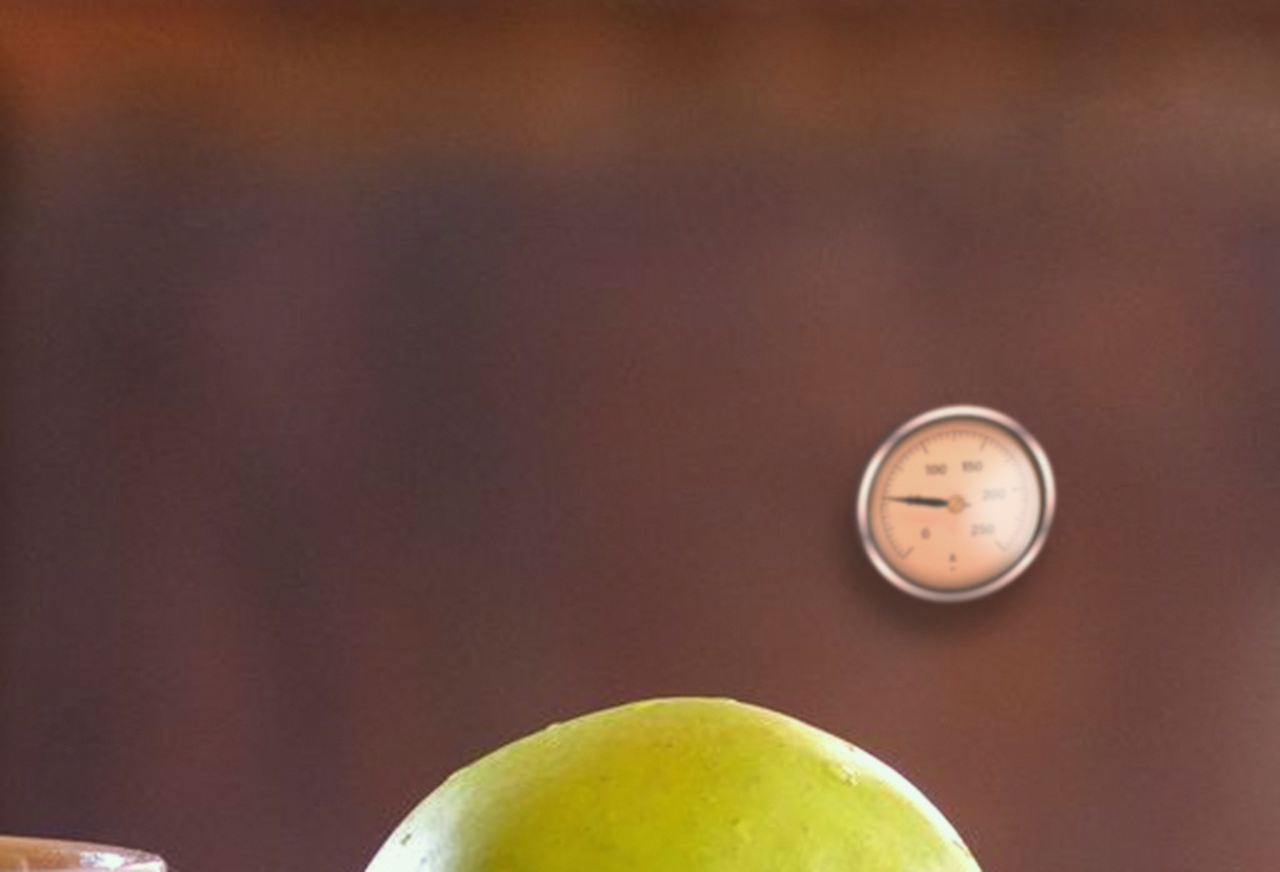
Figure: 50A
